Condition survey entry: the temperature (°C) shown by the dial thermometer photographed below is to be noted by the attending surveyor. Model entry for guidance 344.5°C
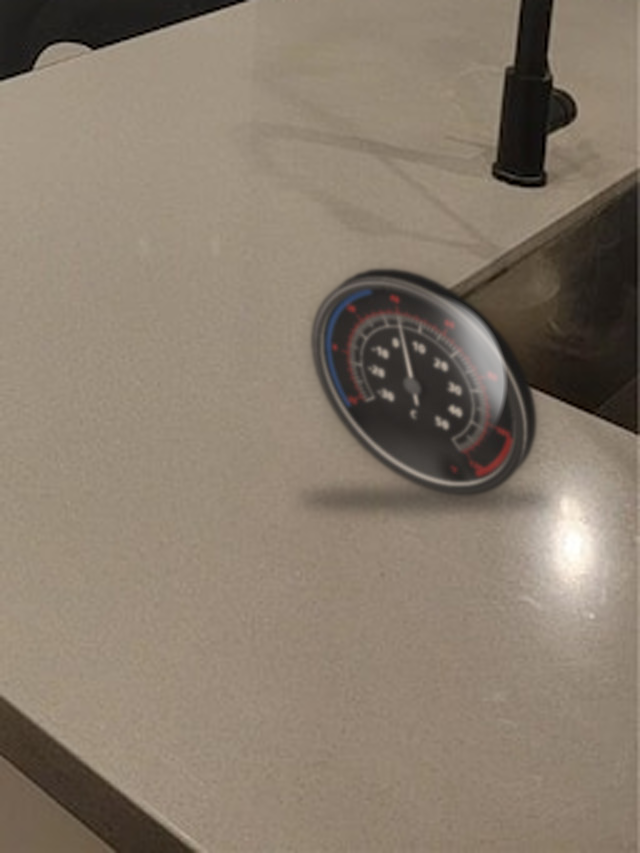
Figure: 5°C
